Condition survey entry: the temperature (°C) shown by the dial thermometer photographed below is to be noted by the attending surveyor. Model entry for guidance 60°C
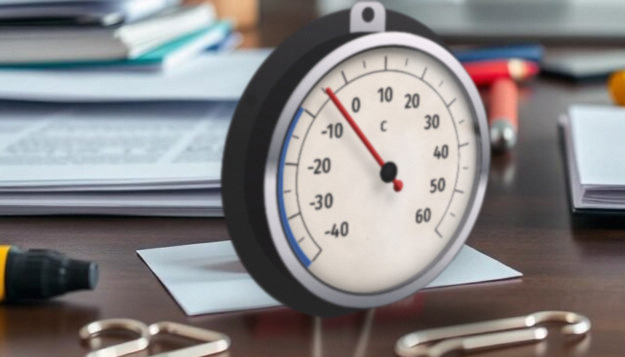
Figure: -5°C
